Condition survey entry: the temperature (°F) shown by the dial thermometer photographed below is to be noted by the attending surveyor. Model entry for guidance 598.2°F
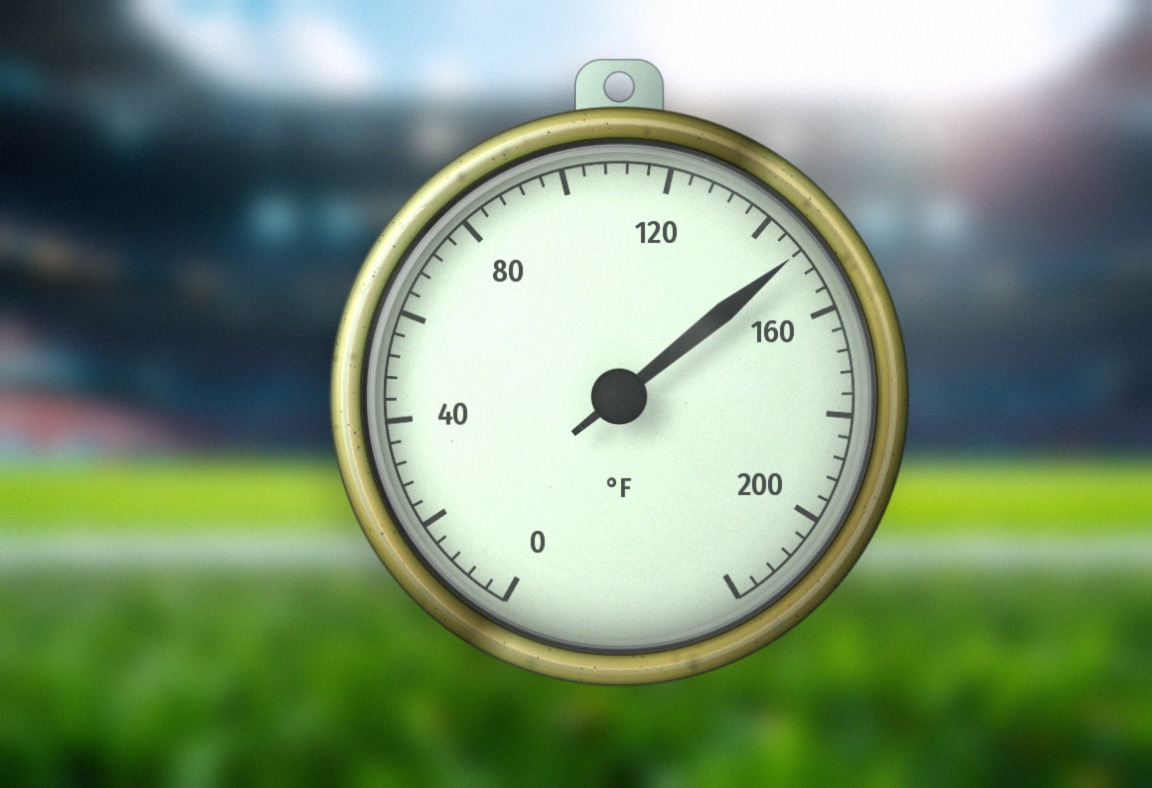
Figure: 148°F
